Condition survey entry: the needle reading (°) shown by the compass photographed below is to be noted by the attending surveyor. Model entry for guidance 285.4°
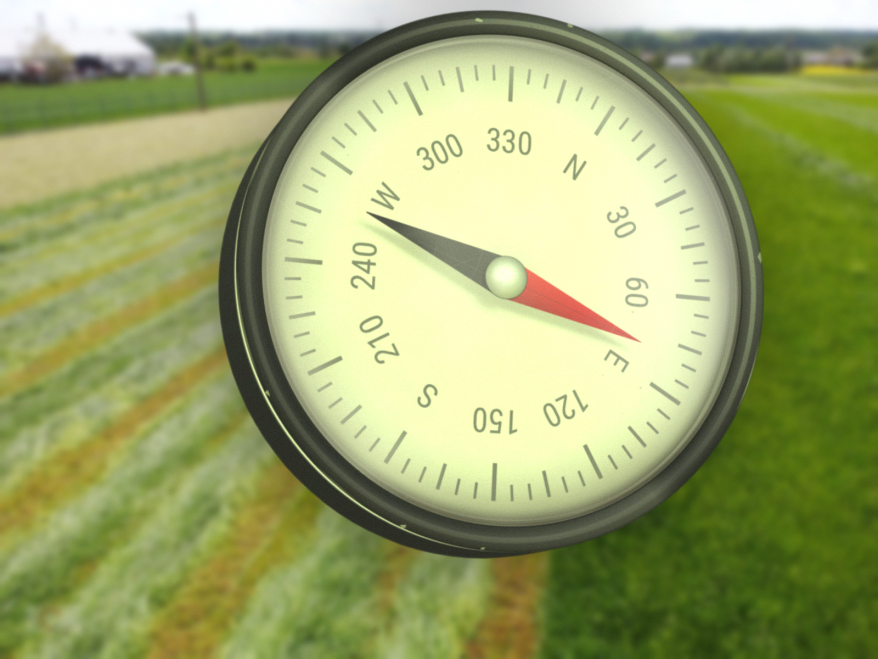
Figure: 80°
